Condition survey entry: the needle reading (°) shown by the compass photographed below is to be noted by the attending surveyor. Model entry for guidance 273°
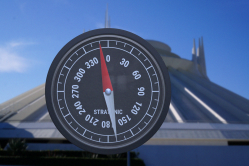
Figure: 350°
